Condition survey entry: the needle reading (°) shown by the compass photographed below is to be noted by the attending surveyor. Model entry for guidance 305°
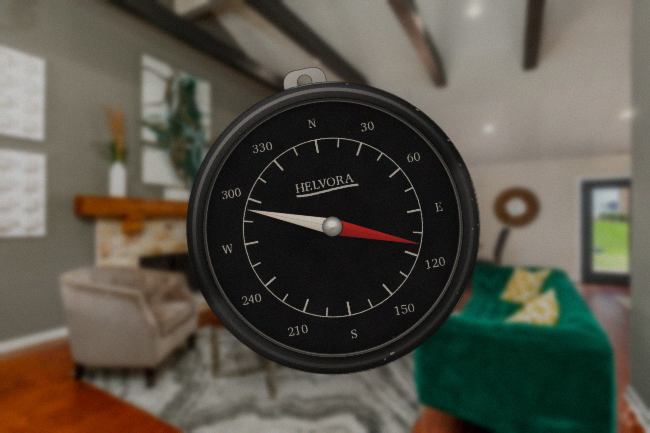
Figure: 112.5°
